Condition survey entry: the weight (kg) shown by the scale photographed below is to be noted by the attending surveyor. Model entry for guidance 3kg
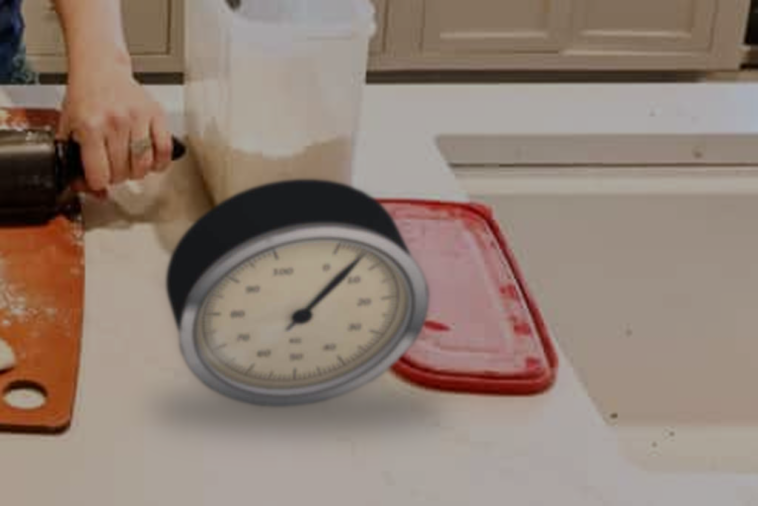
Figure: 5kg
